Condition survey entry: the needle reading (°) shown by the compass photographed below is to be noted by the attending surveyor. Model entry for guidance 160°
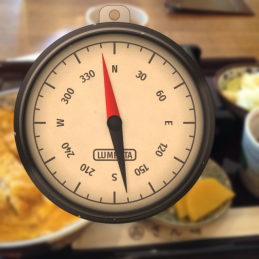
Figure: 350°
